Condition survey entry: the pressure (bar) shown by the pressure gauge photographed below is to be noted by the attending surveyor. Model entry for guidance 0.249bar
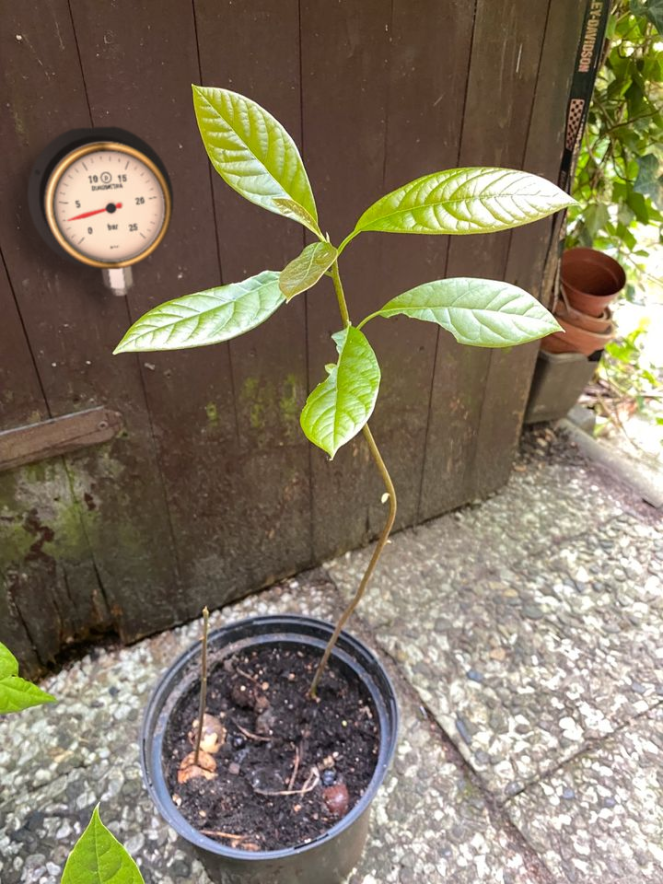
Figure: 3bar
